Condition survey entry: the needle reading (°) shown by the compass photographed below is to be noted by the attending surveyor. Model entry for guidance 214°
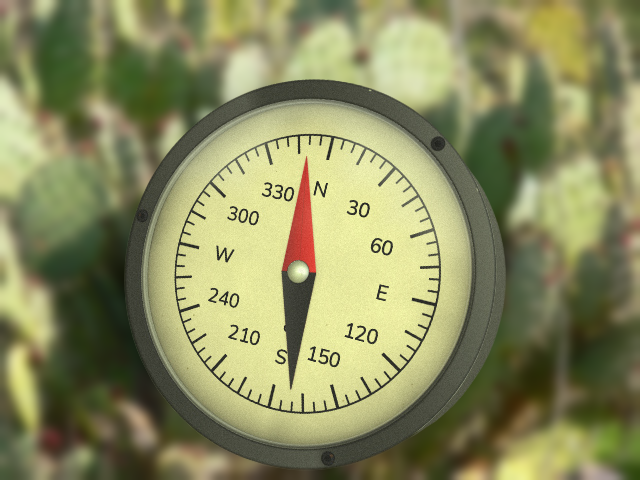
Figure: 350°
